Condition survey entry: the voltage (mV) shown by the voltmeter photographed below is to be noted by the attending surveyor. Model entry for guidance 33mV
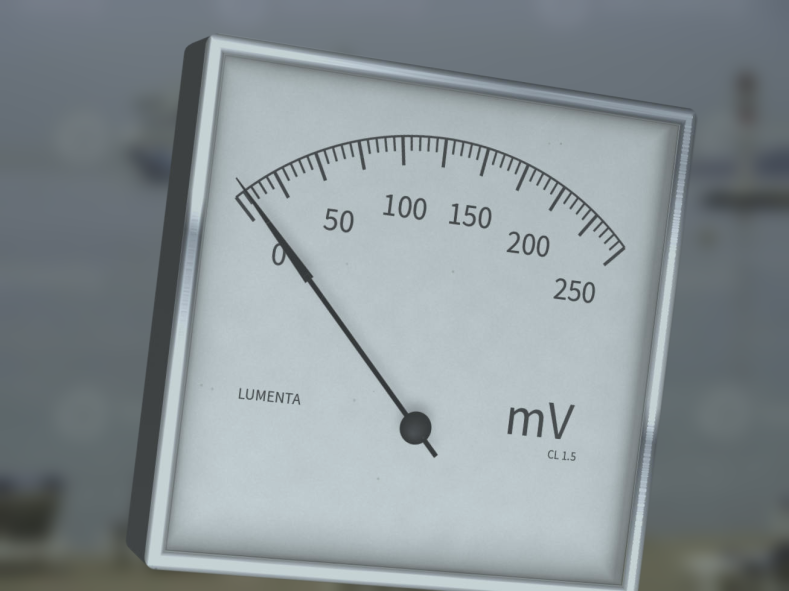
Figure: 5mV
